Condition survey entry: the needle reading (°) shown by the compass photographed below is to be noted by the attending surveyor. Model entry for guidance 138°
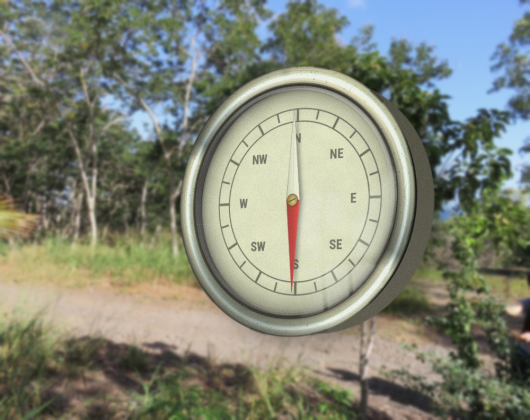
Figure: 180°
